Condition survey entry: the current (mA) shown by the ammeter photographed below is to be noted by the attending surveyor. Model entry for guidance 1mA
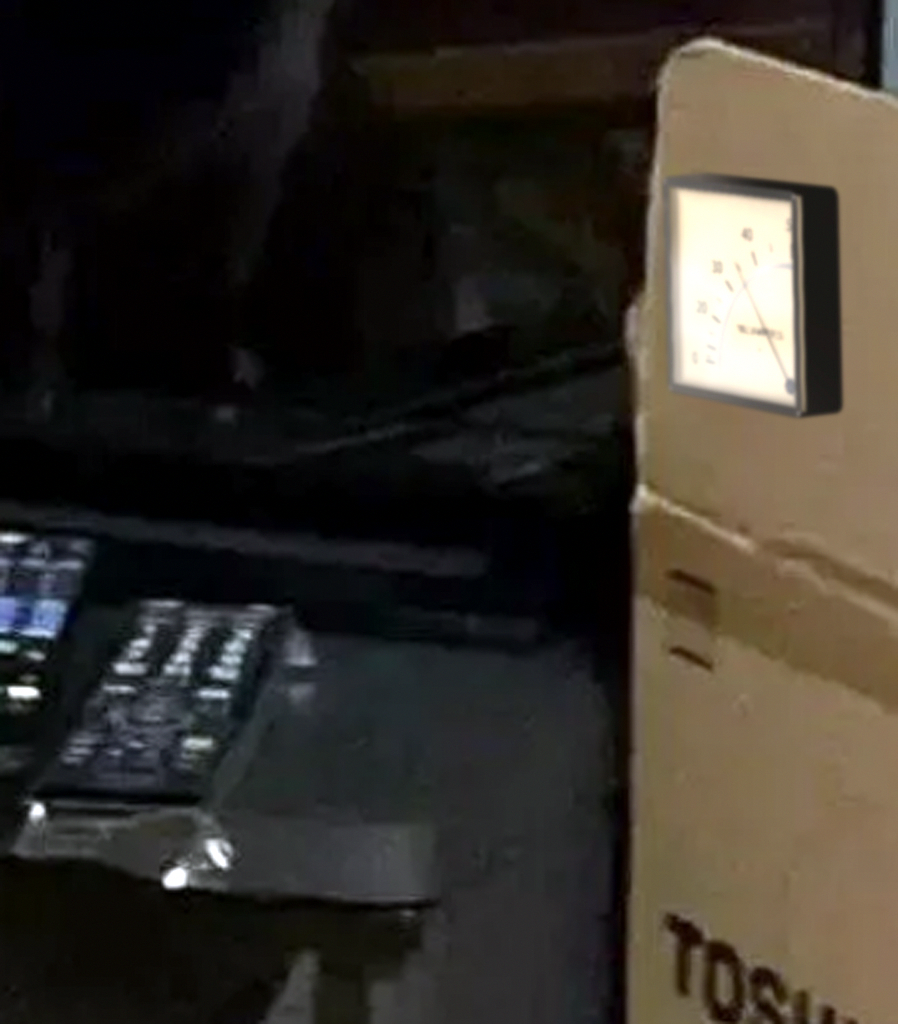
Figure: 35mA
